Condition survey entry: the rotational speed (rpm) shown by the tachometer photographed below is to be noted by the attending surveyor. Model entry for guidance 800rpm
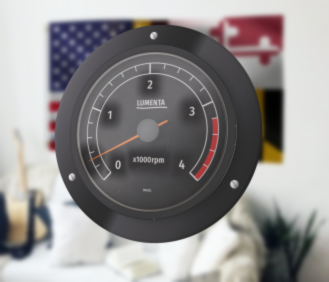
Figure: 300rpm
